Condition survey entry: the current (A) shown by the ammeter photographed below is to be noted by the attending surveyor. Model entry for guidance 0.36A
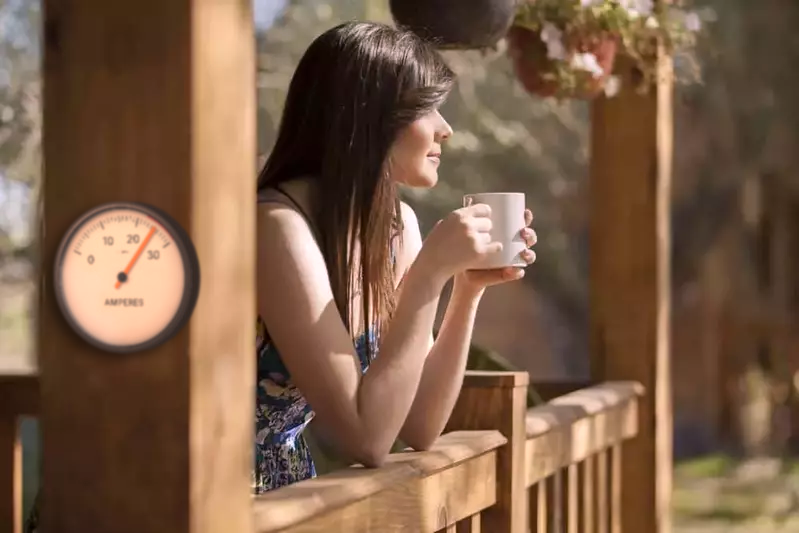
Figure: 25A
